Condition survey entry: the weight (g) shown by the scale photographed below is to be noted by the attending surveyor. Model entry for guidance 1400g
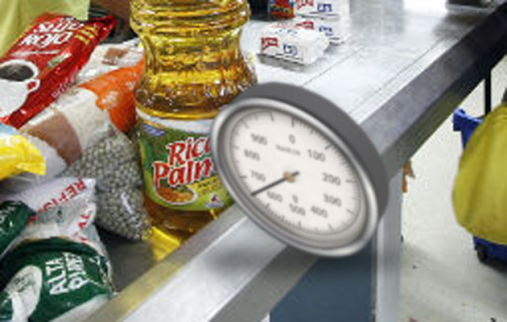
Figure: 650g
